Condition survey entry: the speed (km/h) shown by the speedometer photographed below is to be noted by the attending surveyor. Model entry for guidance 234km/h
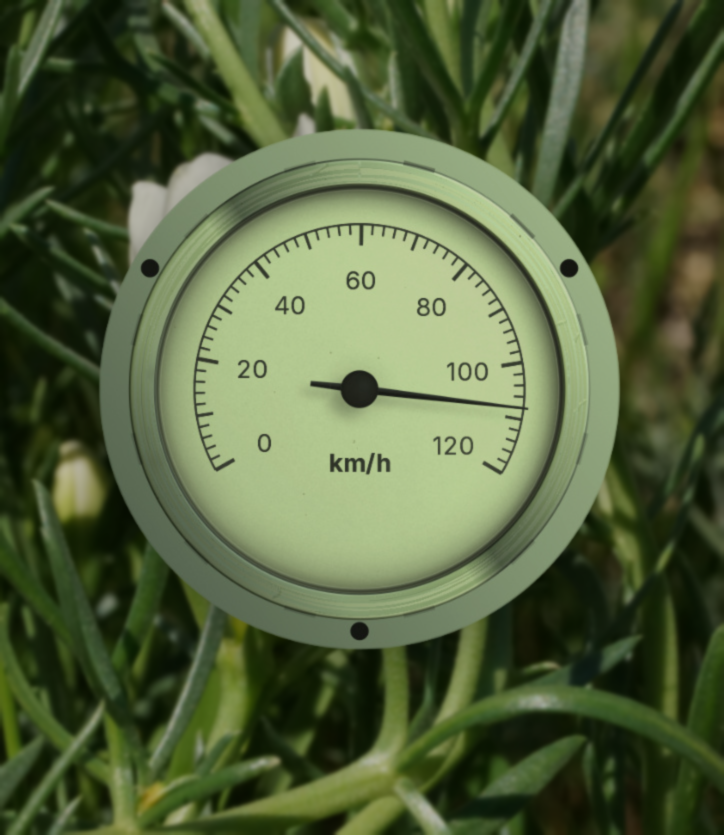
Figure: 108km/h
